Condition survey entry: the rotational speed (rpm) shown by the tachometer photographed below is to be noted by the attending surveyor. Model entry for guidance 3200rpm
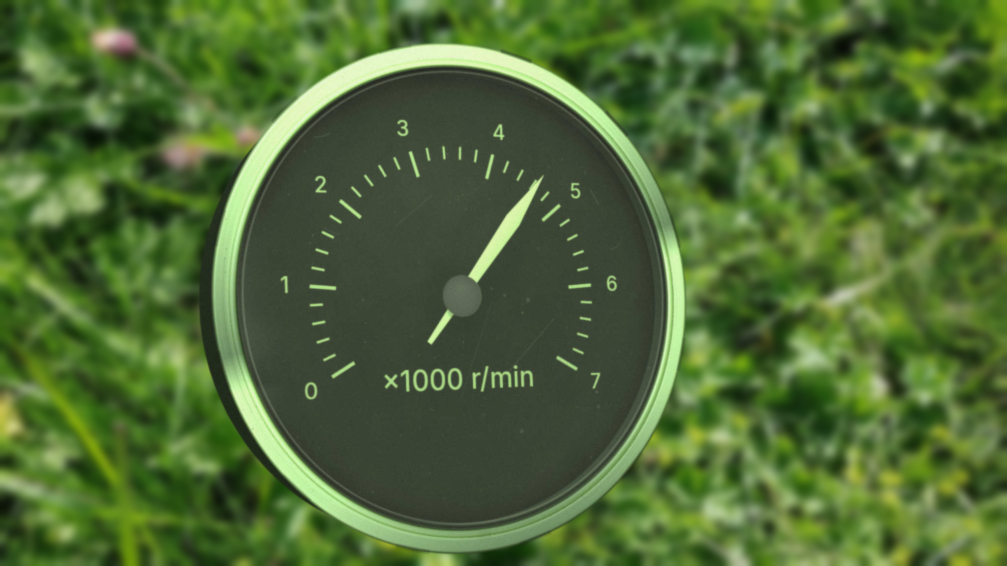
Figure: 4600rpm
